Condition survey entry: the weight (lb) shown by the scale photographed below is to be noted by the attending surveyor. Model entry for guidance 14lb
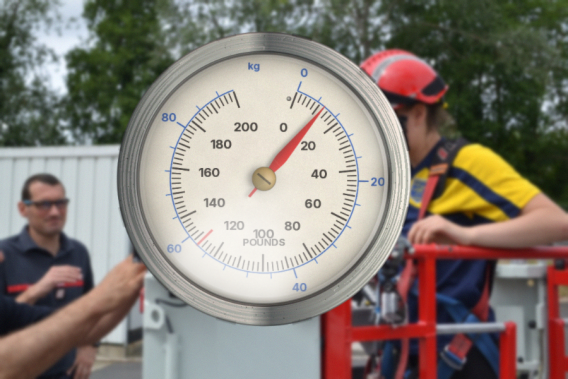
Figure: 12lb
